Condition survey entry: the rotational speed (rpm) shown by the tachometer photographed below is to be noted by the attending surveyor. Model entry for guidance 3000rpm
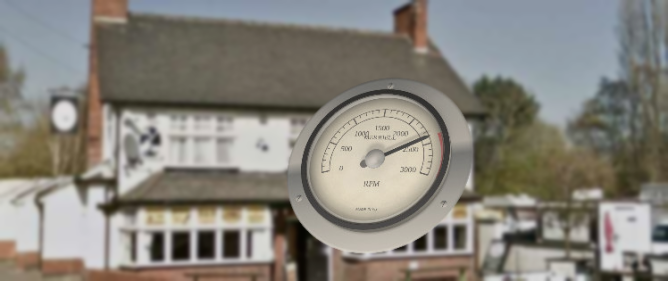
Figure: 2400rpm
